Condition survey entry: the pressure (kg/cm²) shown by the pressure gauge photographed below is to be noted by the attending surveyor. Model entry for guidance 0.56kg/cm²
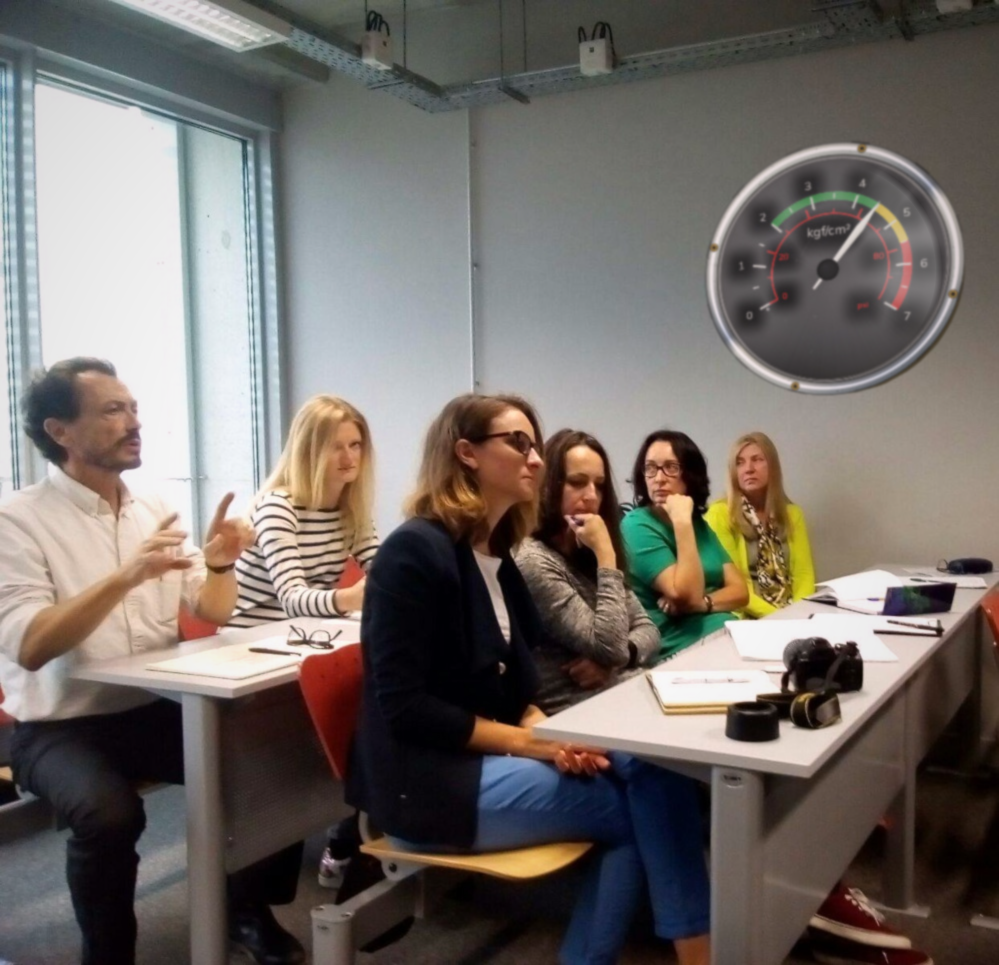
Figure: 4.5kg/cm²
